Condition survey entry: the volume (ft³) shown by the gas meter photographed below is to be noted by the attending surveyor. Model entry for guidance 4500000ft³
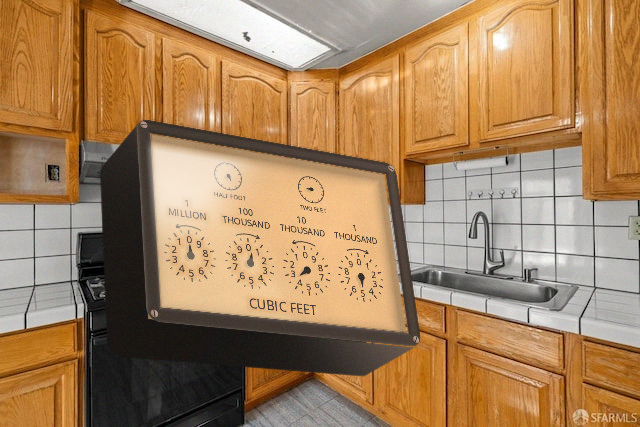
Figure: 3500ft³
